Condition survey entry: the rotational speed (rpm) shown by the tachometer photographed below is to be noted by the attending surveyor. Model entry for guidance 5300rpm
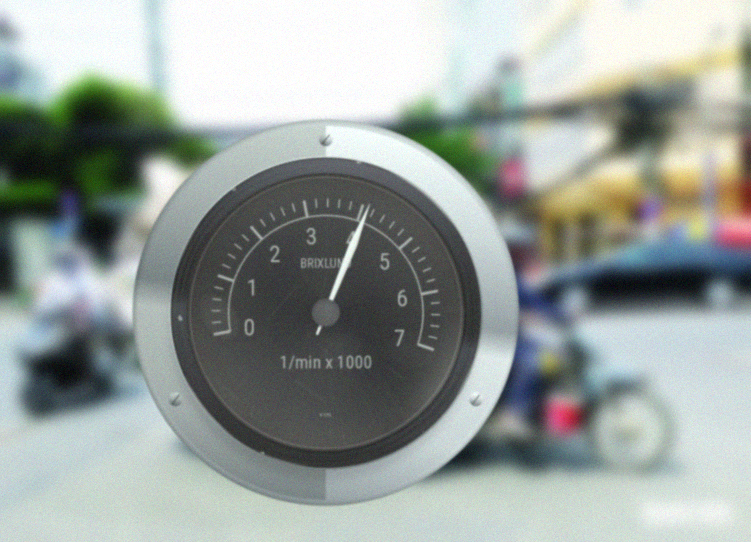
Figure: 4100rpm
